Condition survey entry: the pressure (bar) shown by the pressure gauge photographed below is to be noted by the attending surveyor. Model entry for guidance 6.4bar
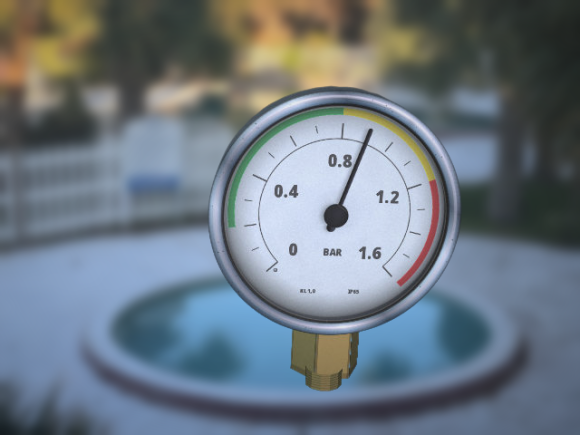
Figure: 0.9bar
